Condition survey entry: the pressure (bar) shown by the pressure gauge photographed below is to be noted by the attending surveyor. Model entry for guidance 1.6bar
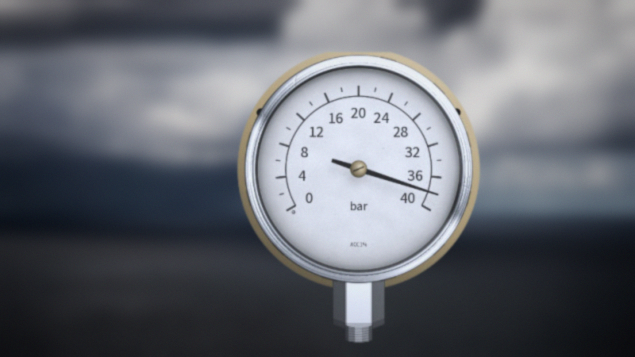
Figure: 38bar
